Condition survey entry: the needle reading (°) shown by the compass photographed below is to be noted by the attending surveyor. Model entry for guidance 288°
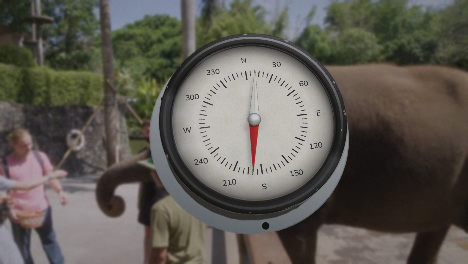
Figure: 190°
